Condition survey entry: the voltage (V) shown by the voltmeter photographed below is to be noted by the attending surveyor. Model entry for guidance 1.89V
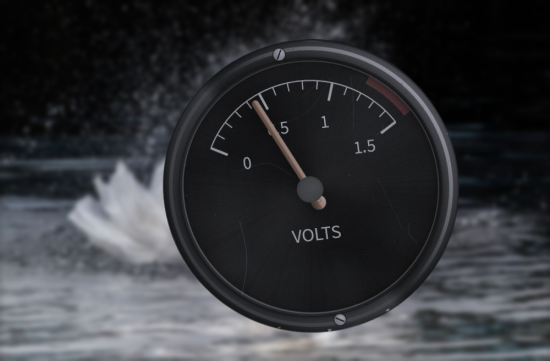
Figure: 0.45V
